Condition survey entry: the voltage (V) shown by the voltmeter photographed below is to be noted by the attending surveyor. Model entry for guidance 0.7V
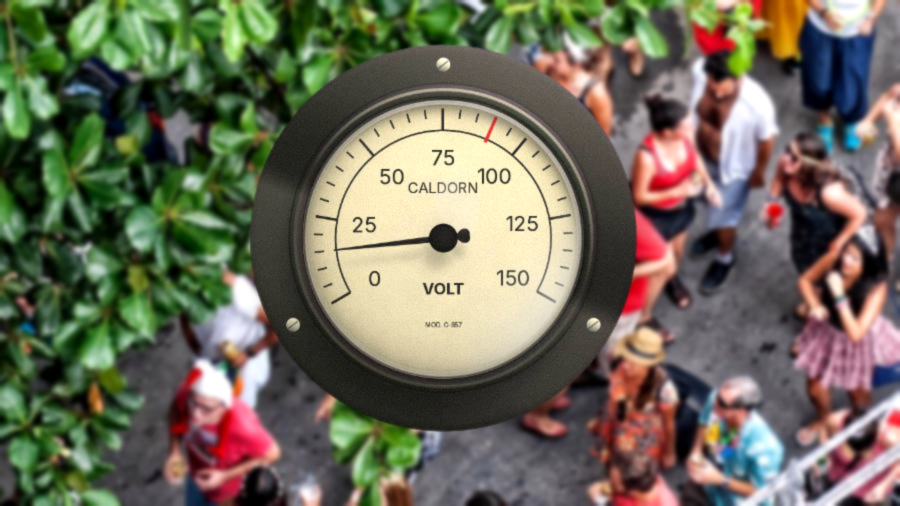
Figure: 15V
